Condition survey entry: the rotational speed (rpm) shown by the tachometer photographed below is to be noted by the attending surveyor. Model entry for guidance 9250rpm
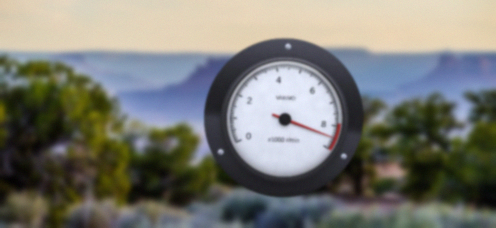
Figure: 8500rpm
